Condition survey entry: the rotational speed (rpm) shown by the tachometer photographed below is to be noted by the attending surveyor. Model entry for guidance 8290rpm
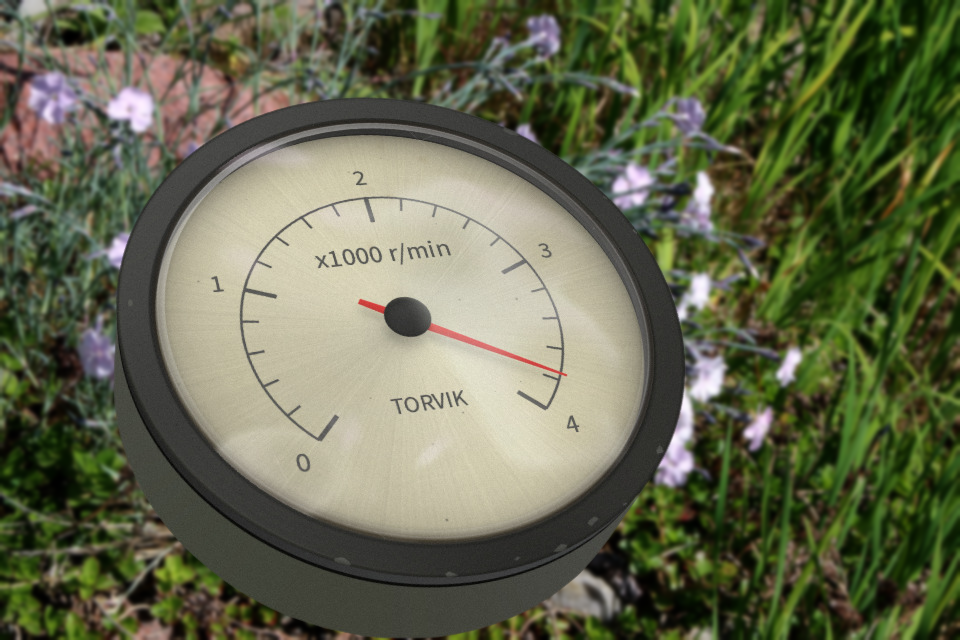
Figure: 3800rpm
